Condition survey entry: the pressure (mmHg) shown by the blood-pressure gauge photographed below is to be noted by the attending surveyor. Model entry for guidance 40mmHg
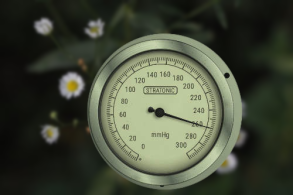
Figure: 260mmHg
